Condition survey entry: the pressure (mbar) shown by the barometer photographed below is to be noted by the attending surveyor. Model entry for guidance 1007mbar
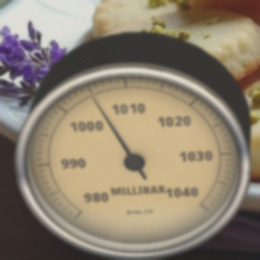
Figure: 1005mbar
